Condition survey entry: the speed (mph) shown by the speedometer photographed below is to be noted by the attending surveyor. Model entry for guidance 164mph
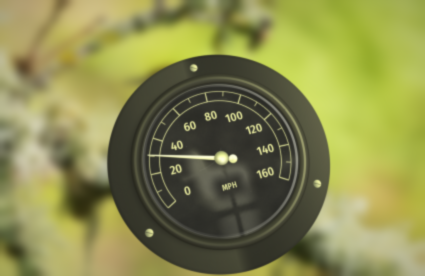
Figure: 30mph
